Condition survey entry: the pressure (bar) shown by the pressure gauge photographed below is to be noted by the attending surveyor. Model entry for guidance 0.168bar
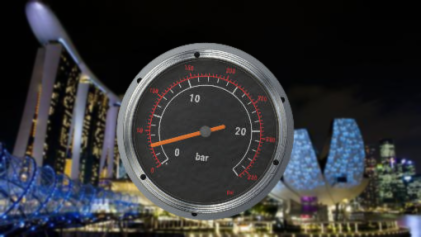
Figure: 2bar
